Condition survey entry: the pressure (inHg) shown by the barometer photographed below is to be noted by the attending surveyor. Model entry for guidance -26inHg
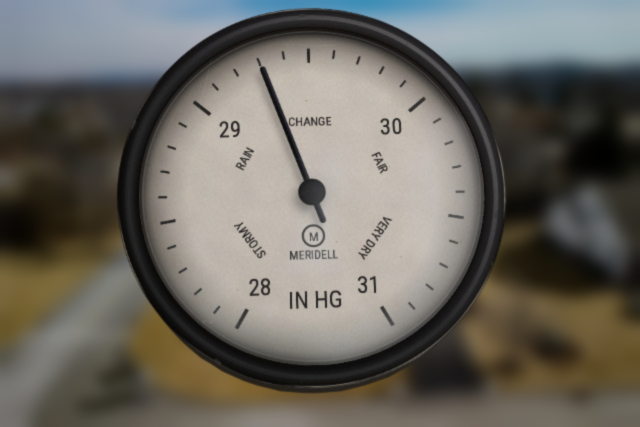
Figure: 29.3inHg
